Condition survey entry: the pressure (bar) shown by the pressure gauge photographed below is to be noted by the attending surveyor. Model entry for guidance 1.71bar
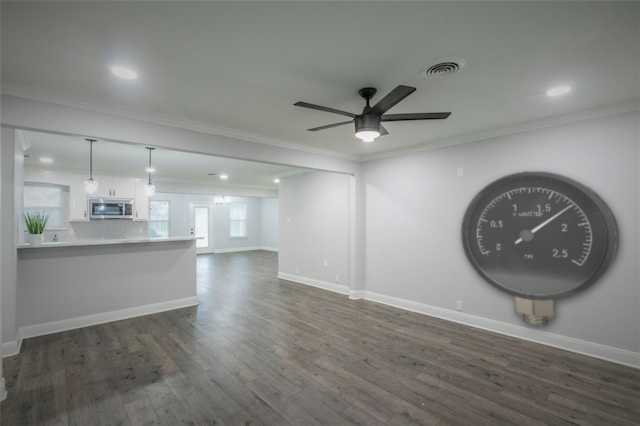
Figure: 1.75bar
